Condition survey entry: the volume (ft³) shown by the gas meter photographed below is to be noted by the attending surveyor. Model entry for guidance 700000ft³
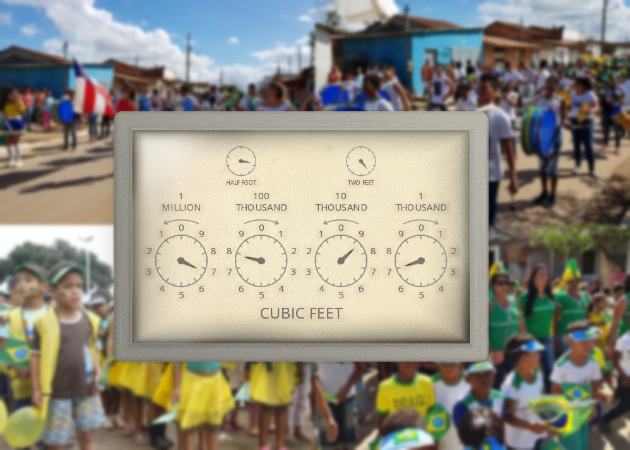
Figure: 678700ft³
